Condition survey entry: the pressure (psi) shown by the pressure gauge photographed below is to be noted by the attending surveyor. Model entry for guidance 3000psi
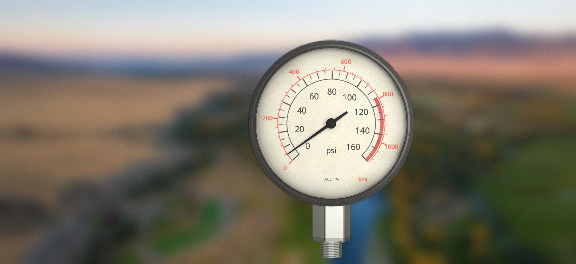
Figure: 5psi
